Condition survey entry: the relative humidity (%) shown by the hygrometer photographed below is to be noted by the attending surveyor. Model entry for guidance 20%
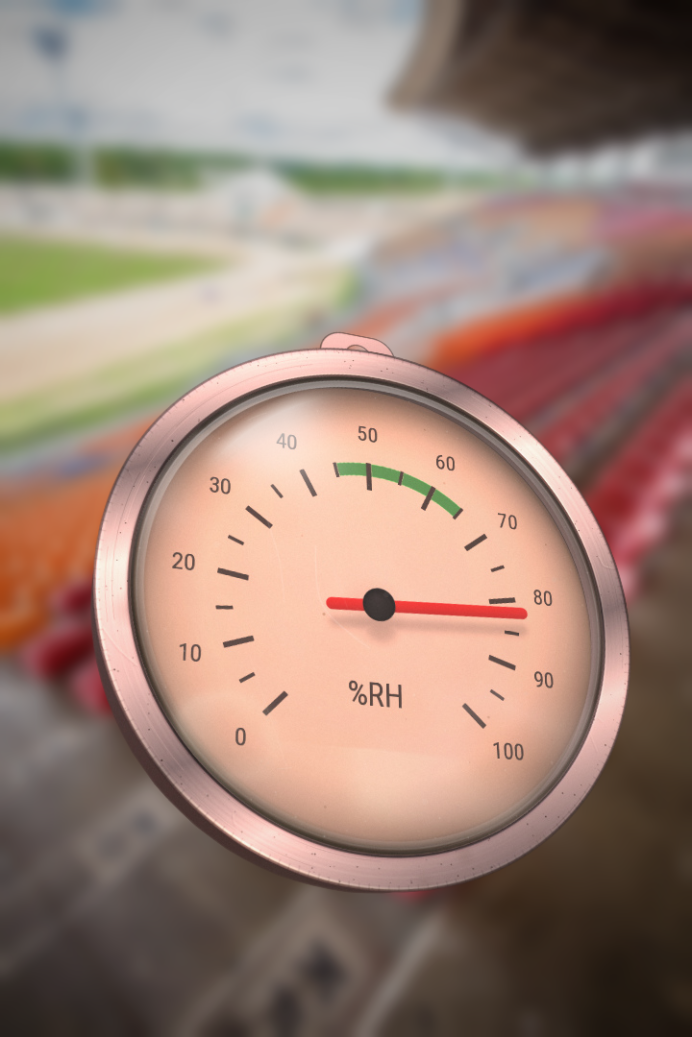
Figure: 82.5%
